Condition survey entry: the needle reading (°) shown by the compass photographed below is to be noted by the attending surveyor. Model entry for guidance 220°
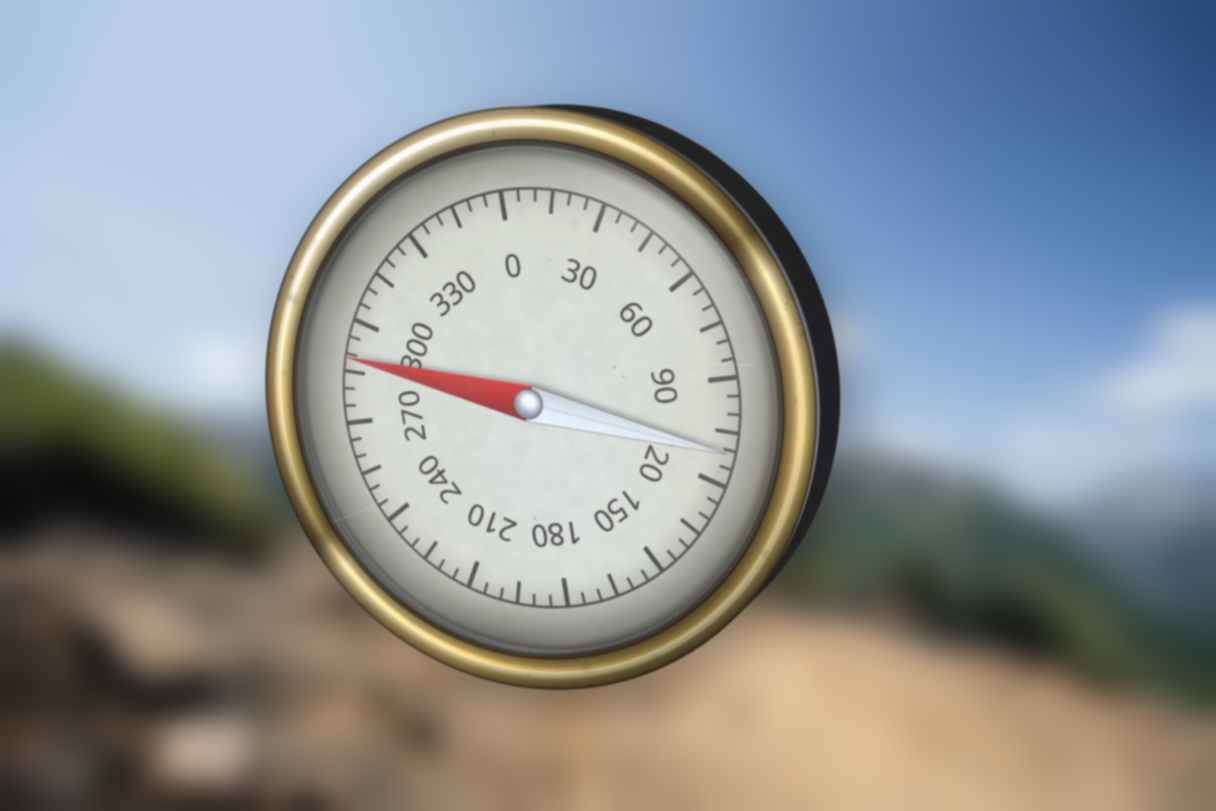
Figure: 290°
